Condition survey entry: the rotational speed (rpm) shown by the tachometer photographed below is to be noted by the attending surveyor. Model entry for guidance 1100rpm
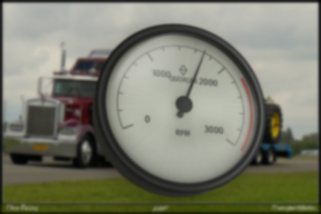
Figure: 1700rpm
